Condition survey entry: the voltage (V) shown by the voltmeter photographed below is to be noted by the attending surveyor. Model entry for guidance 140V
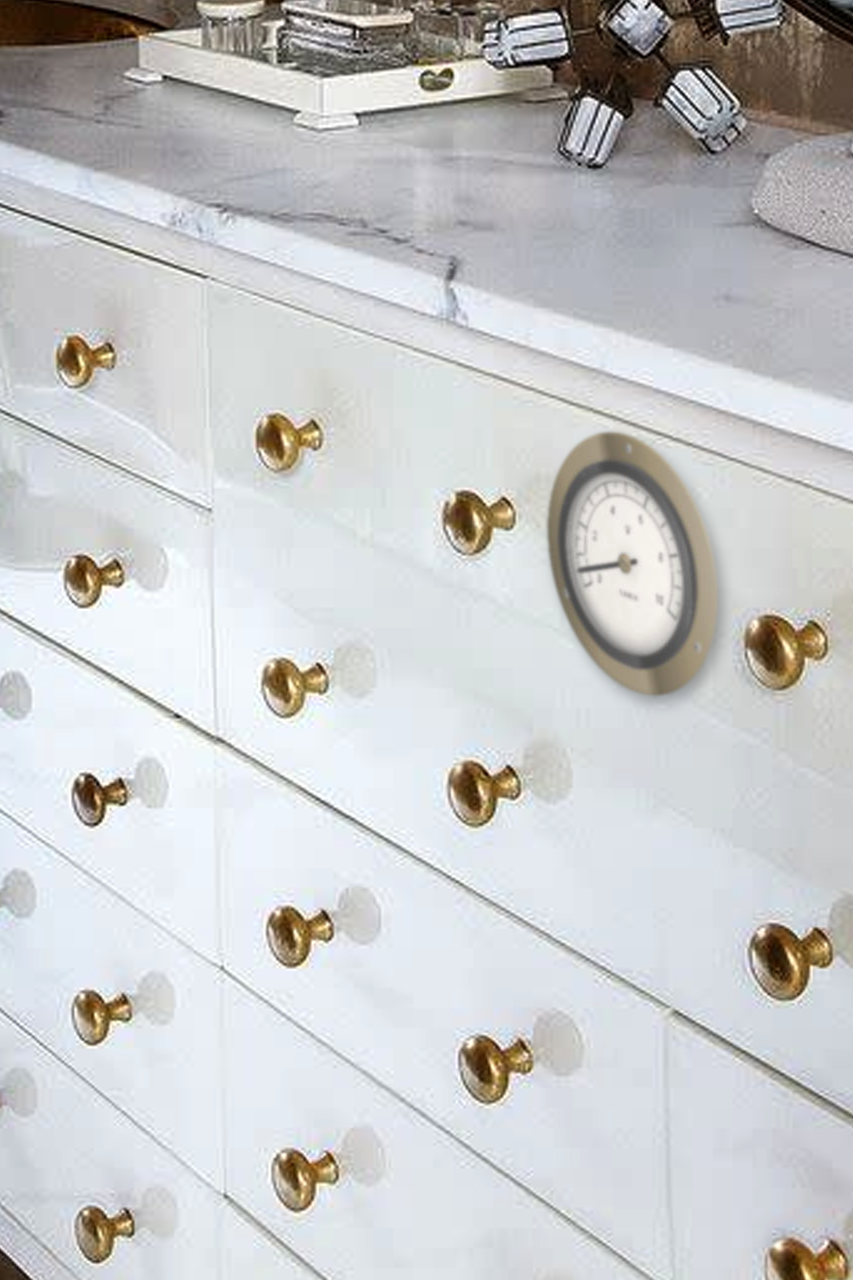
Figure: 0.5V
